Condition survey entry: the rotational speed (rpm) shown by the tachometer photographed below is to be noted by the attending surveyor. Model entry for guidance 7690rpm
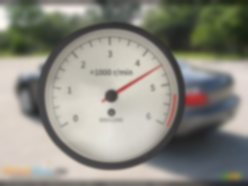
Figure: 4500rpm
